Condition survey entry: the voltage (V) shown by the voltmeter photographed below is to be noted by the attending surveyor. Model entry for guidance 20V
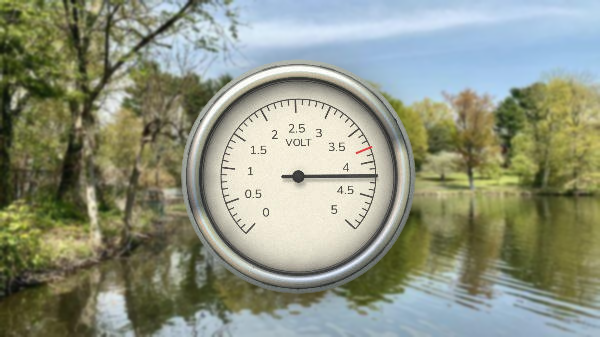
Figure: 4.2V
